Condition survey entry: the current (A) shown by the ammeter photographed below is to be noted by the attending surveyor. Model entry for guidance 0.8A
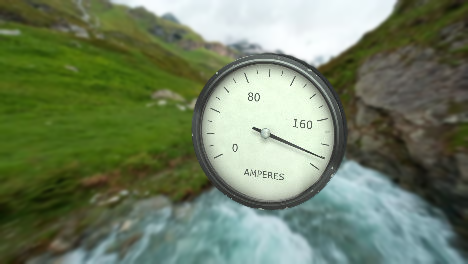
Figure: 190A
